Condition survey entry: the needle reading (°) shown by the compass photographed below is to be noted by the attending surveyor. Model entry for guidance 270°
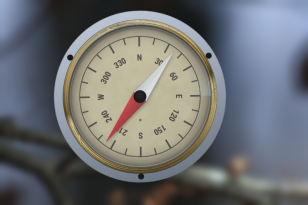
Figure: 217.5°
